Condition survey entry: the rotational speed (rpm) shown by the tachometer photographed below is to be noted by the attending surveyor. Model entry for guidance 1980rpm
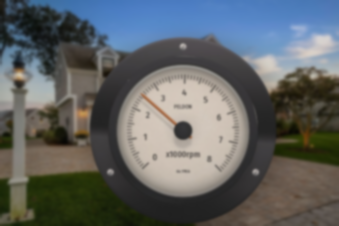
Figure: 2500rpm
